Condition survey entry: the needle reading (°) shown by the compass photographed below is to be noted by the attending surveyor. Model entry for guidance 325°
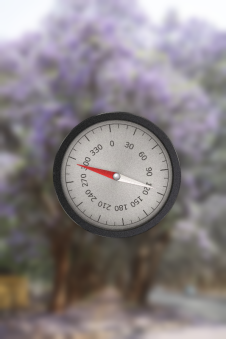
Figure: 295°
